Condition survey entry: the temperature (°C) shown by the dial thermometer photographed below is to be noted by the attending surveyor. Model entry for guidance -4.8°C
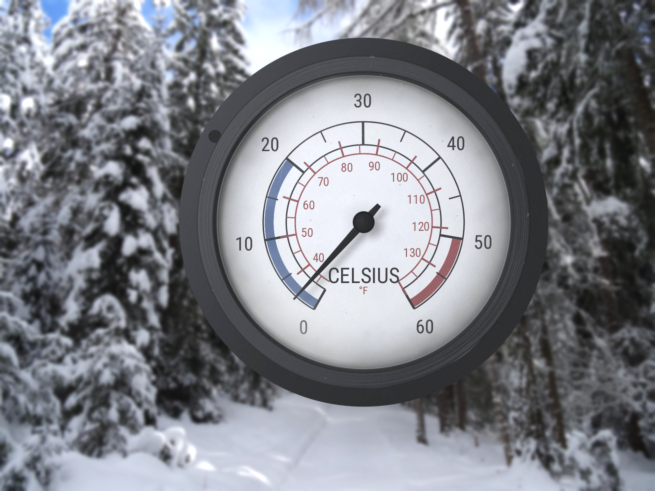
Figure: 2.5°C
